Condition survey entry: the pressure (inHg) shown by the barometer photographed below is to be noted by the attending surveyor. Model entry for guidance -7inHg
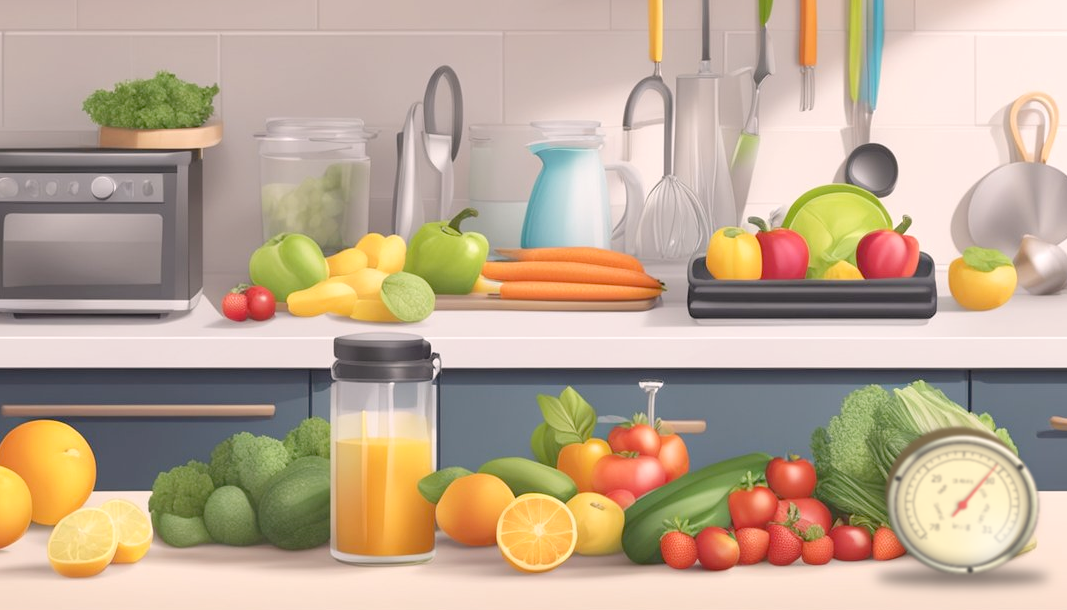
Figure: 29.9inHg
